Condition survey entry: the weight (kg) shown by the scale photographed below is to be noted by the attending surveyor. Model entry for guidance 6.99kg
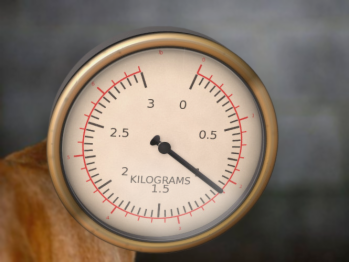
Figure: 1kg
